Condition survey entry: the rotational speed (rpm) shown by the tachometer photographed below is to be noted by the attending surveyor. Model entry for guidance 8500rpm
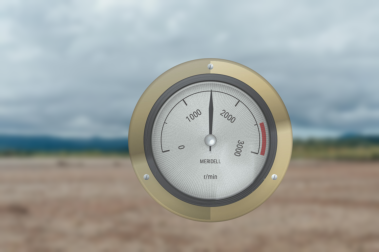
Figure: 1500rpm
